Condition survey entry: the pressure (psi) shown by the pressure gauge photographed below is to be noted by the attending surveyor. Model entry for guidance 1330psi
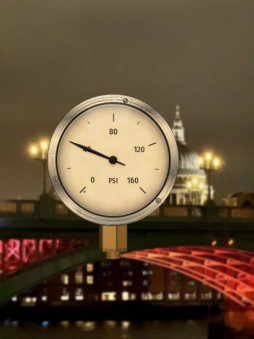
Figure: 40psi
